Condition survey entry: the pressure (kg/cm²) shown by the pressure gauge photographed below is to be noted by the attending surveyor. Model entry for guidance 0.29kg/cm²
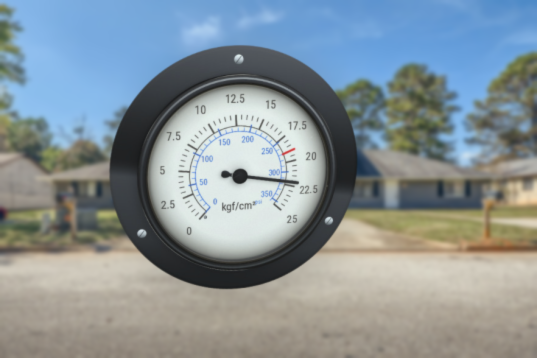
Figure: 22kg/cm²
